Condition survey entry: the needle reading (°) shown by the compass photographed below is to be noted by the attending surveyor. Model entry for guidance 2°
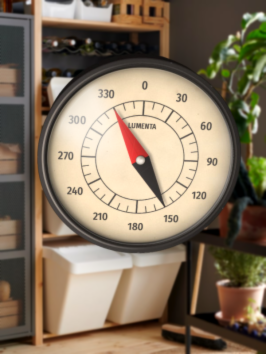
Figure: 330°
